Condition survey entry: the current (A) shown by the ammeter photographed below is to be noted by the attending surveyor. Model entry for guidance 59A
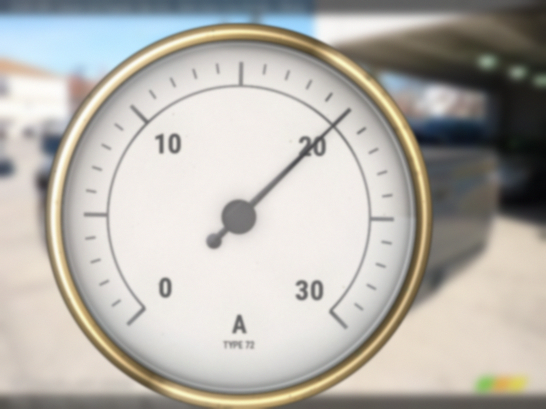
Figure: 20A
